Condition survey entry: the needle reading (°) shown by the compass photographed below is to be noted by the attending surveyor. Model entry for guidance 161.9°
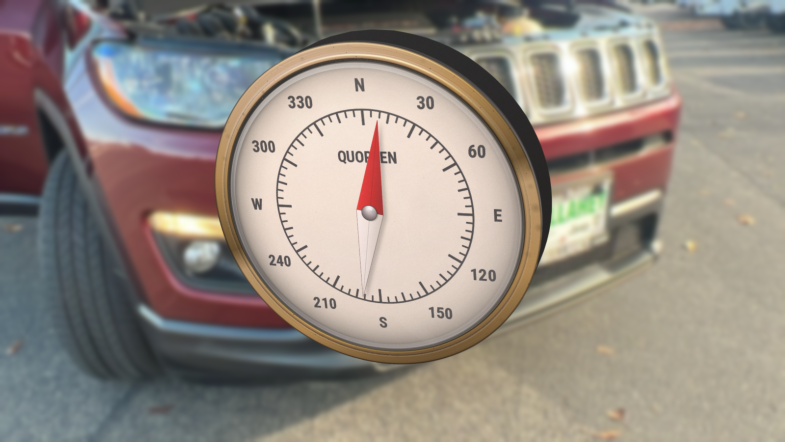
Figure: 10°
